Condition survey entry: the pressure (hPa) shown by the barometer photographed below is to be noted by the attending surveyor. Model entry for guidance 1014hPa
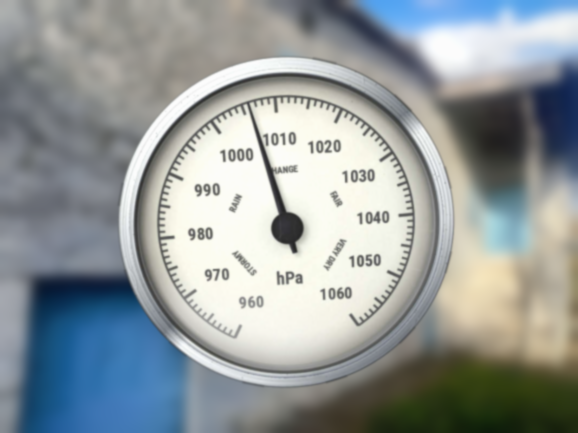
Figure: 1006hPa
